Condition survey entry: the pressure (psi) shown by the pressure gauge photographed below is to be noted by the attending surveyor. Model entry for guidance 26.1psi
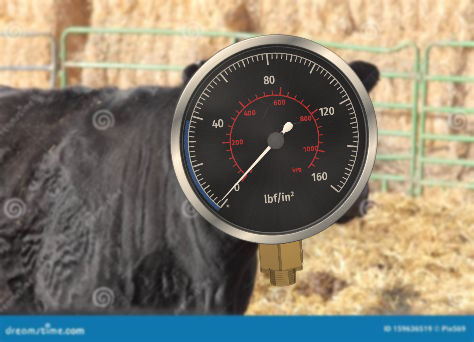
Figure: 2psi
